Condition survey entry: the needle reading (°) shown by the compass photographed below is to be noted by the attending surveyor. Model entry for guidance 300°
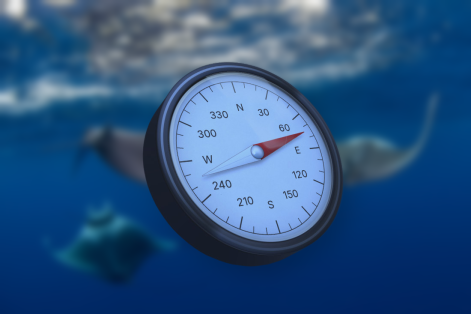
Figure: 75°
